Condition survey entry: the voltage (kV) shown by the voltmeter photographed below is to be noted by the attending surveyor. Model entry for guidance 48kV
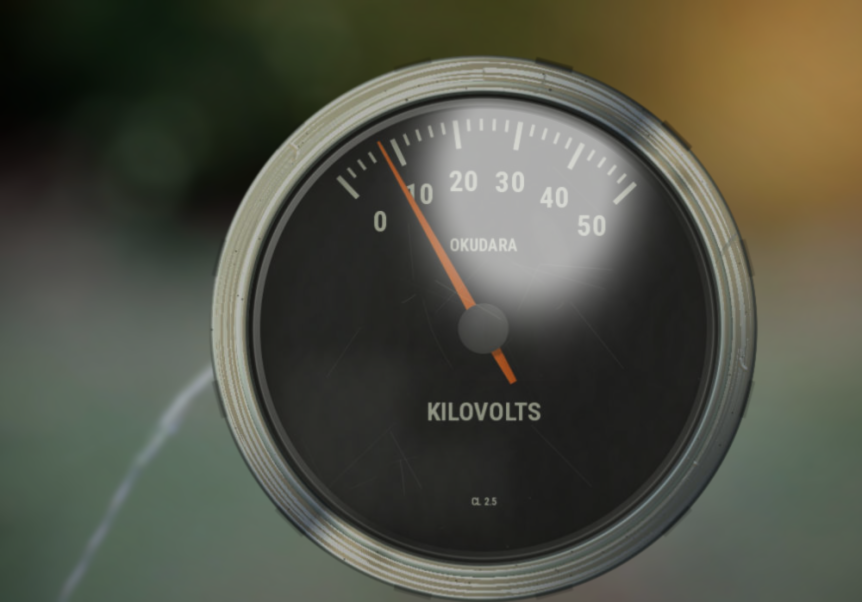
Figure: 8kV
